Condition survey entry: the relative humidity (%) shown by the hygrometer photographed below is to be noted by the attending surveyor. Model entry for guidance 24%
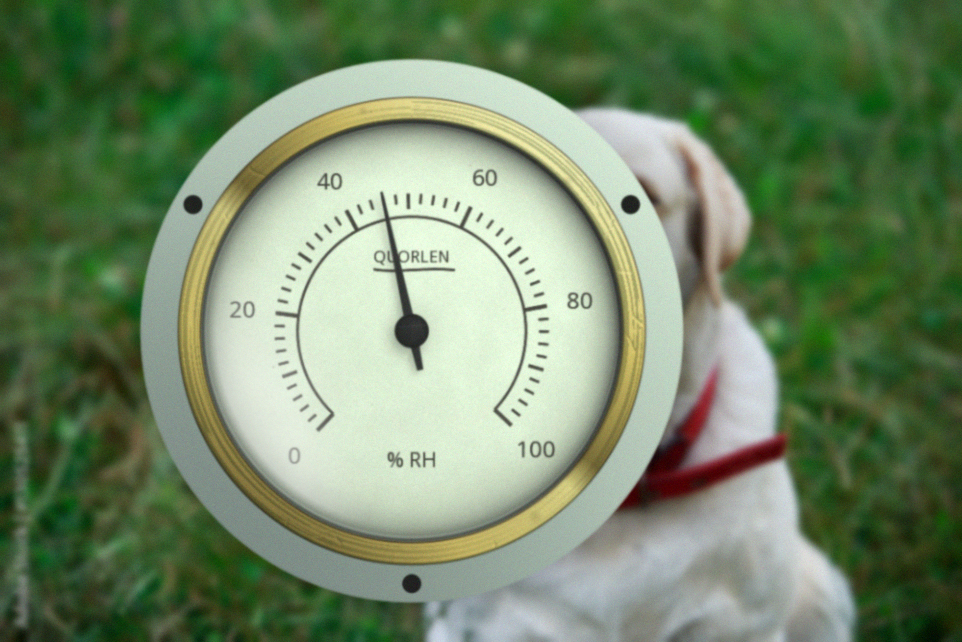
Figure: 46%
